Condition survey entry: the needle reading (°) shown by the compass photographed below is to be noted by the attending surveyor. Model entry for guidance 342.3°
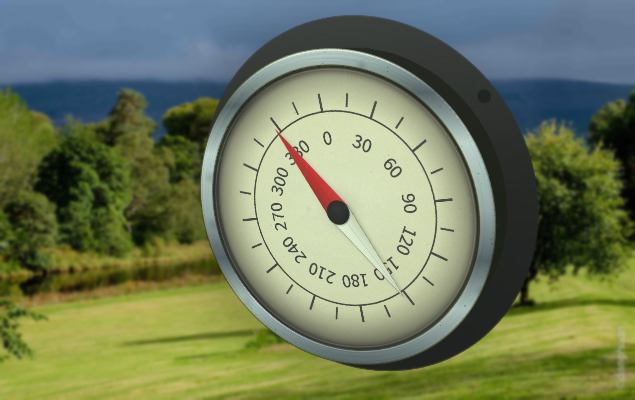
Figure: 330°
